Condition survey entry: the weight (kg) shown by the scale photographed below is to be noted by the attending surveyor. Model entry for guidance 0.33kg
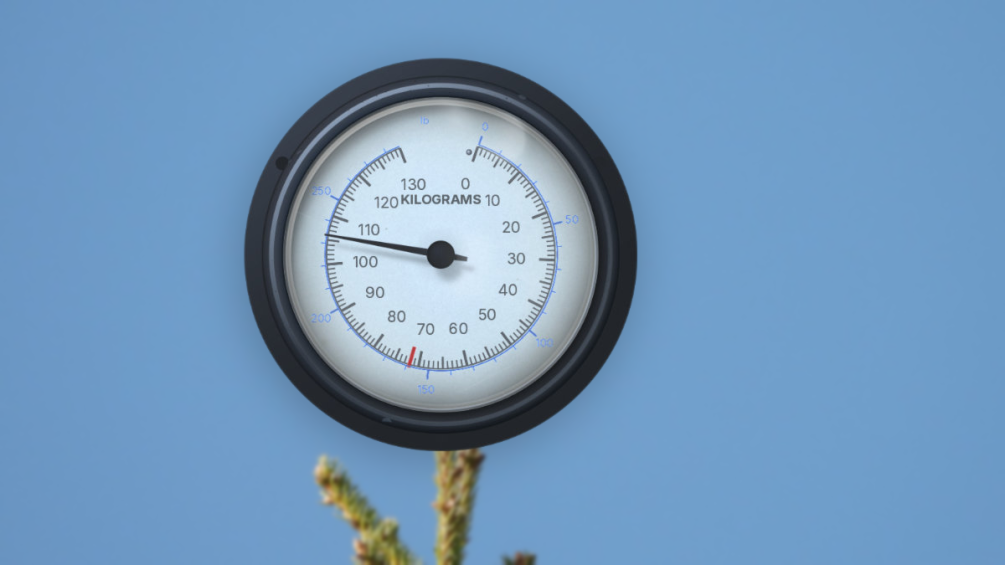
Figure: 106kg
